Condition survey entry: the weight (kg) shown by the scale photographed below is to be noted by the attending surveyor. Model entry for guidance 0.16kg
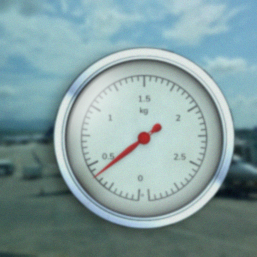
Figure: 0.4kg
